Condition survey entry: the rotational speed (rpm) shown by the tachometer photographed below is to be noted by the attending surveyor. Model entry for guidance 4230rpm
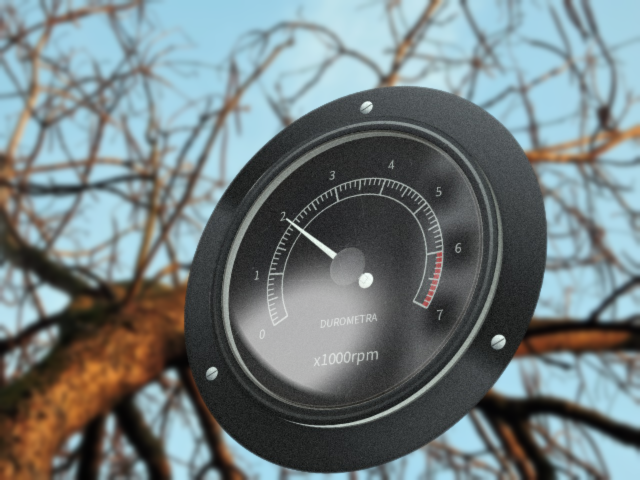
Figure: 2000rpm
